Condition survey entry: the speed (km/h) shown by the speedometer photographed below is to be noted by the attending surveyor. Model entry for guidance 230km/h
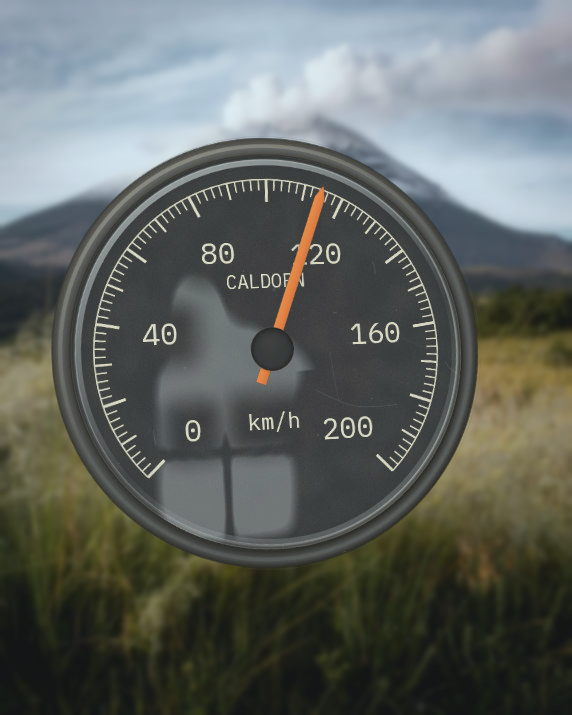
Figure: 114km/h
